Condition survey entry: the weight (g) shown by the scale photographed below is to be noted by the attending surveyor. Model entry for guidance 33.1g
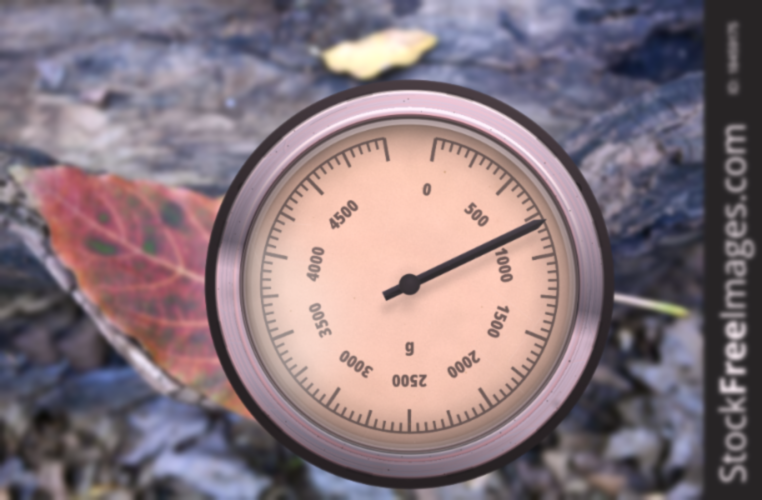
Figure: 800g
